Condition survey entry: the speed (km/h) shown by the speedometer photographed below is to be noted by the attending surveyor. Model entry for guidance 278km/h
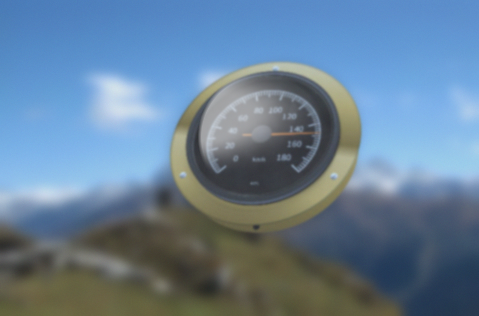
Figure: 150km/h
